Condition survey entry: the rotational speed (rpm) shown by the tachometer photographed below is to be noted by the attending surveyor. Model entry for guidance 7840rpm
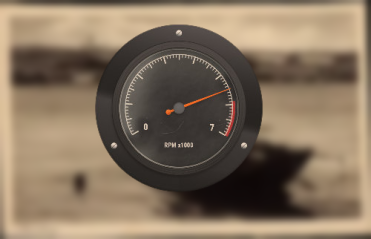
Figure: 5500rpm
